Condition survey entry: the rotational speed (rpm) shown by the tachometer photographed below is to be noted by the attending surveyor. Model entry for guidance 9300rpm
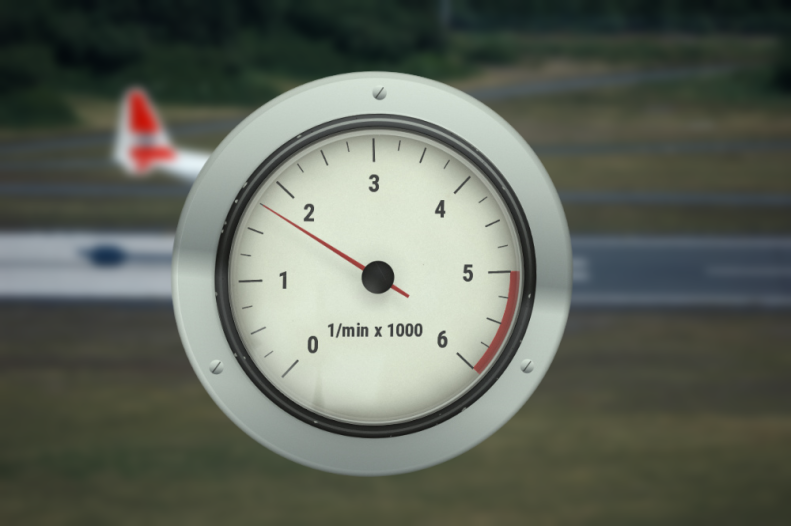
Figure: 1750rpm
